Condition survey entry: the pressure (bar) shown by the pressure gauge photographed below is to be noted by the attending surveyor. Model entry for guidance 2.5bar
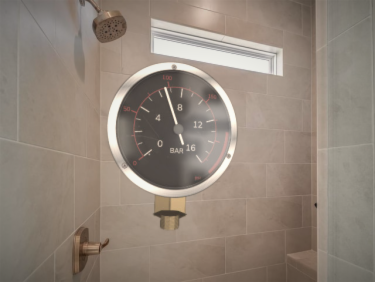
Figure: 6.5bar
